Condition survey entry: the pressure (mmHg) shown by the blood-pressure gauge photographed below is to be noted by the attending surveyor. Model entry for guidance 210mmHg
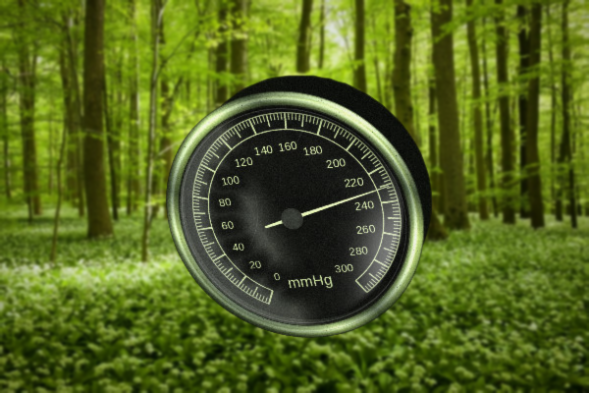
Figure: 230mmHg
